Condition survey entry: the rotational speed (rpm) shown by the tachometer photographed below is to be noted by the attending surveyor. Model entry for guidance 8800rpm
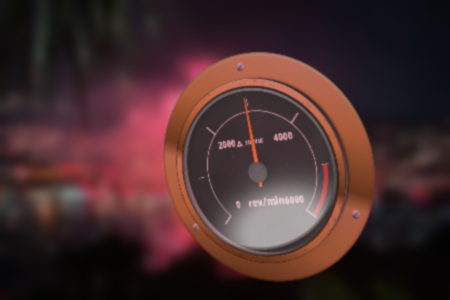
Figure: 3000rpm
